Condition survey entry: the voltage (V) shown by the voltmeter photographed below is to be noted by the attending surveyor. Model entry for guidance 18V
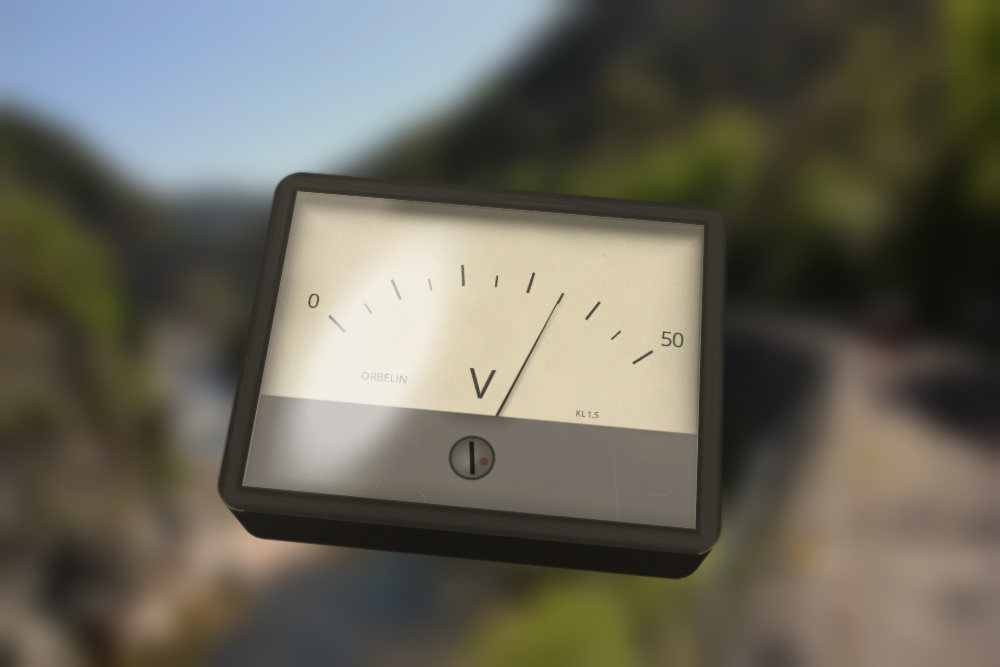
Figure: 35V
